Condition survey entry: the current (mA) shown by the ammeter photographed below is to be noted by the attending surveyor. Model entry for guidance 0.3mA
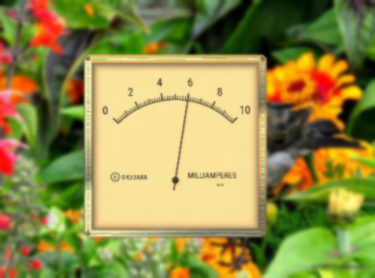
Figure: 6mA
